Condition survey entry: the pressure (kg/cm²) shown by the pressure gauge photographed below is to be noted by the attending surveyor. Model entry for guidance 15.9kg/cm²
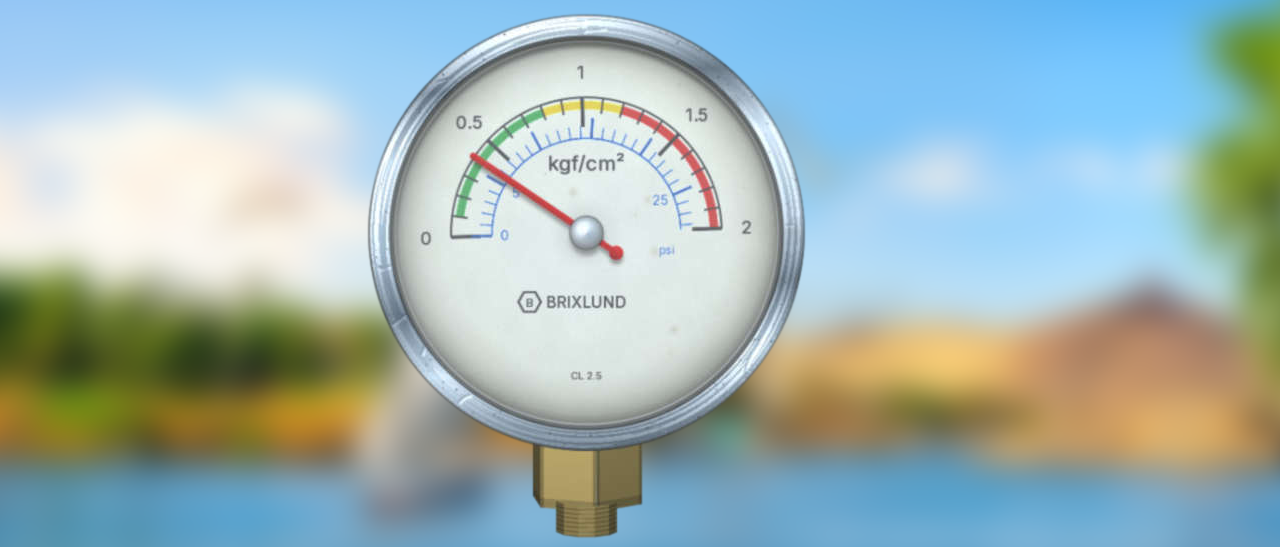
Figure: 0.4kg/cm²
